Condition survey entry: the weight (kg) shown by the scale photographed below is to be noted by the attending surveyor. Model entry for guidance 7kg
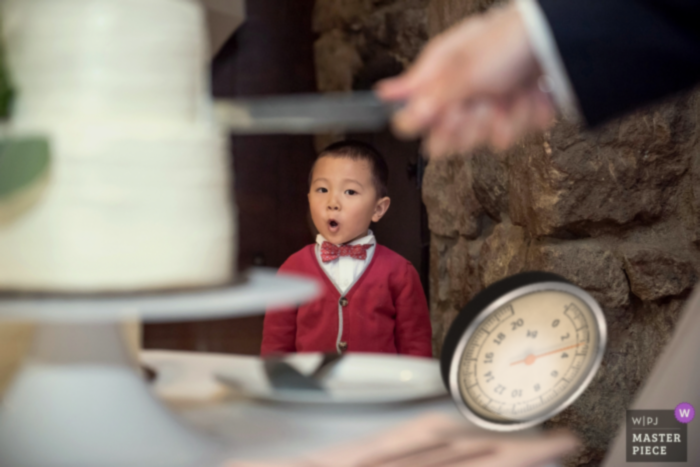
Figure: 3kg
